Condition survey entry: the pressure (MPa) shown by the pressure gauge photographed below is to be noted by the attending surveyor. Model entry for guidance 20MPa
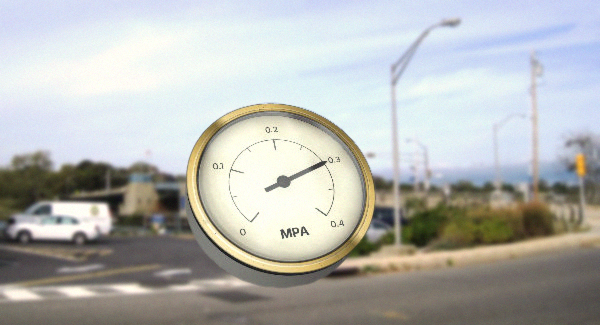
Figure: 0.3MPa
